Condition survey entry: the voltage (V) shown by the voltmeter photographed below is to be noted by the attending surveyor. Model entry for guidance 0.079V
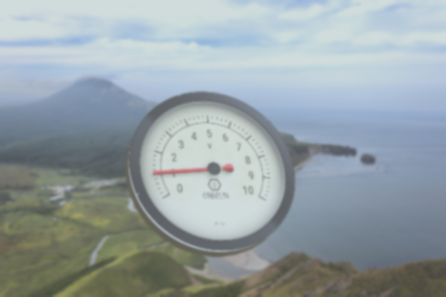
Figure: 1V
